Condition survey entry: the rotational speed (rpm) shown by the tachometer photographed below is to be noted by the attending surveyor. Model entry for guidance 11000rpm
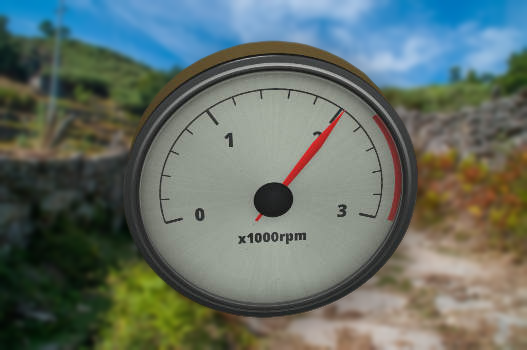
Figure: 2000rpm
